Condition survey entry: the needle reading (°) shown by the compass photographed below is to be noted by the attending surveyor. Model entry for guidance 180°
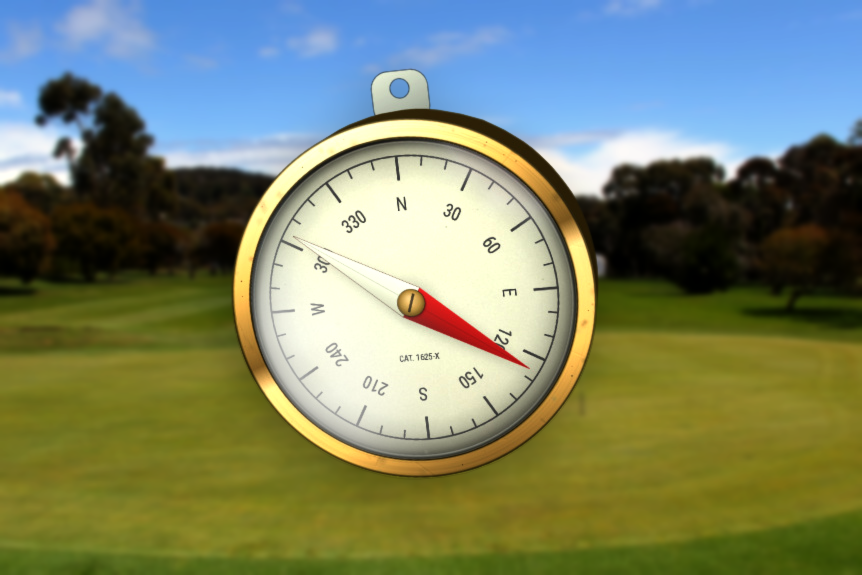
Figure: 125°
